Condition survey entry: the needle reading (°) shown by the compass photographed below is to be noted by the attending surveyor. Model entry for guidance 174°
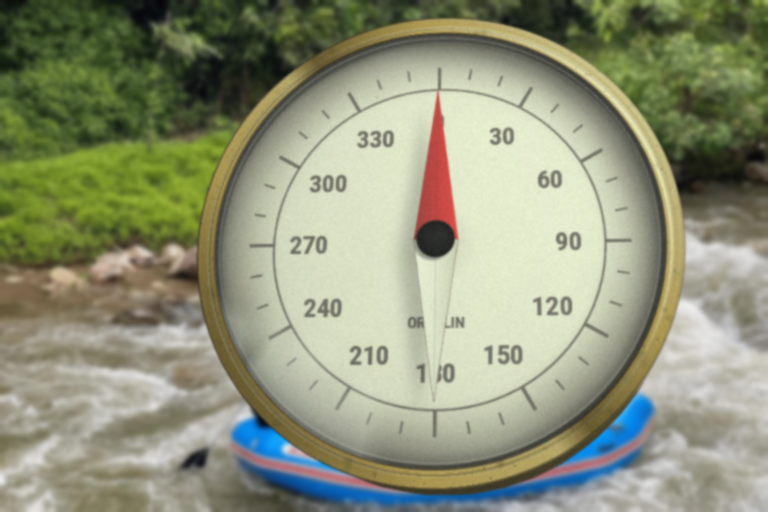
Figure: 0°
